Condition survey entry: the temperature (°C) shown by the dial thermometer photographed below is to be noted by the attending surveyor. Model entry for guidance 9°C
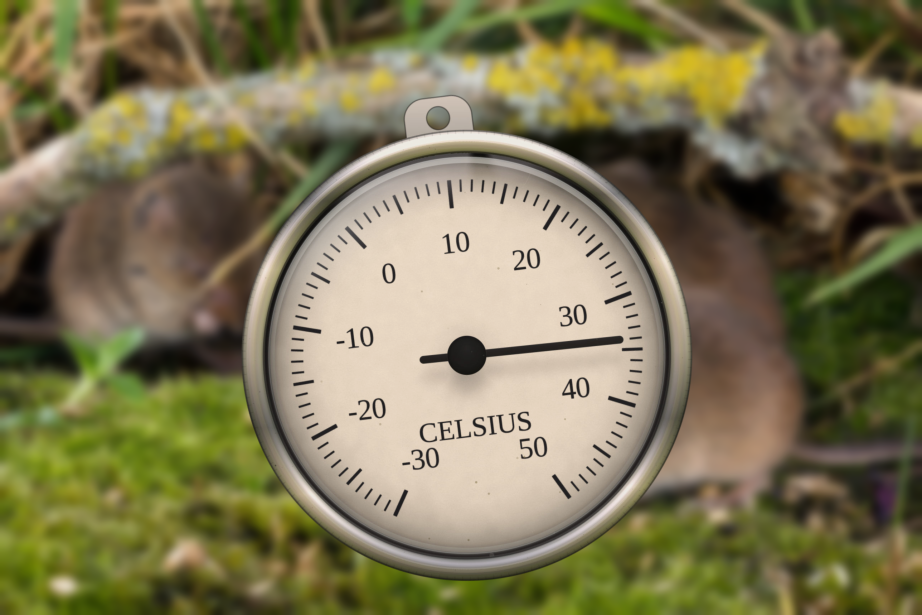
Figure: 34°C
